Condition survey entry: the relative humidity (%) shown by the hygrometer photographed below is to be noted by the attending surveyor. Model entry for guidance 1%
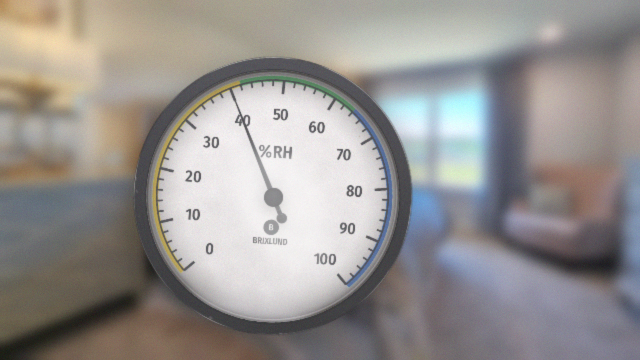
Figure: 40%
